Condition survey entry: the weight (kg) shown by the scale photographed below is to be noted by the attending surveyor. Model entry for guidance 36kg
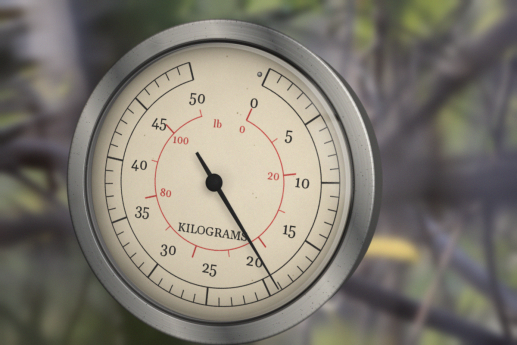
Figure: 19kg
